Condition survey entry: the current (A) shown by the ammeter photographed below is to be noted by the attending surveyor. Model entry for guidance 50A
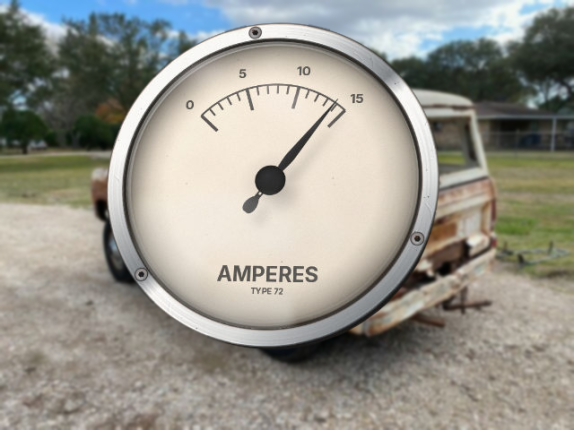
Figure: 14A
